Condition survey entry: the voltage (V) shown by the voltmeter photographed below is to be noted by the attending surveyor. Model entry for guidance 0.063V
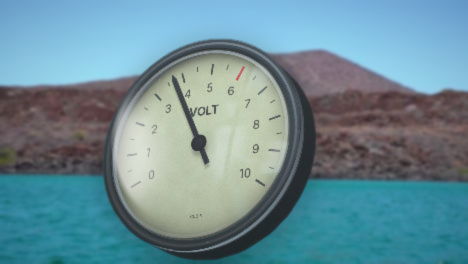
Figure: 3.75V
